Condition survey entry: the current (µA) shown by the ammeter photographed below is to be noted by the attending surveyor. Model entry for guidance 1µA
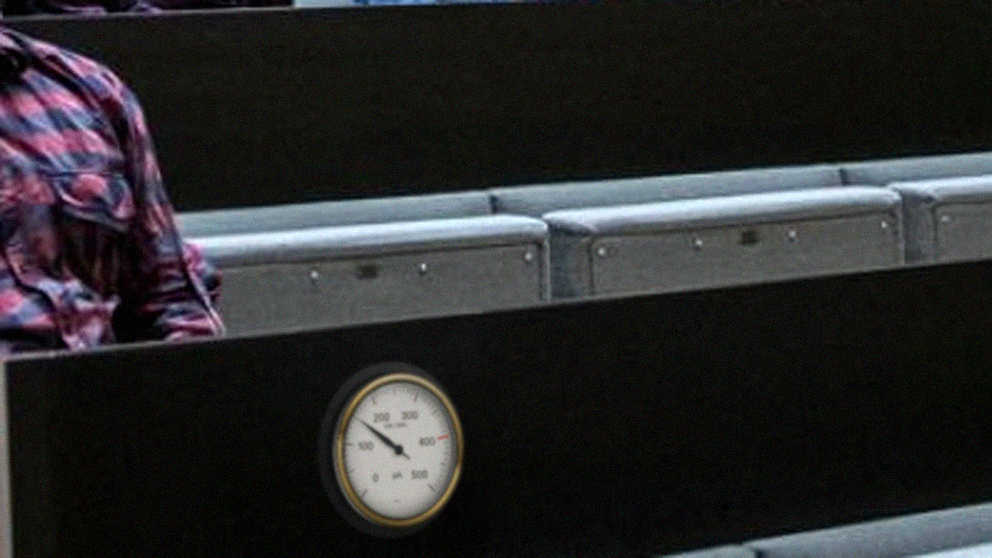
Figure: 150µA
